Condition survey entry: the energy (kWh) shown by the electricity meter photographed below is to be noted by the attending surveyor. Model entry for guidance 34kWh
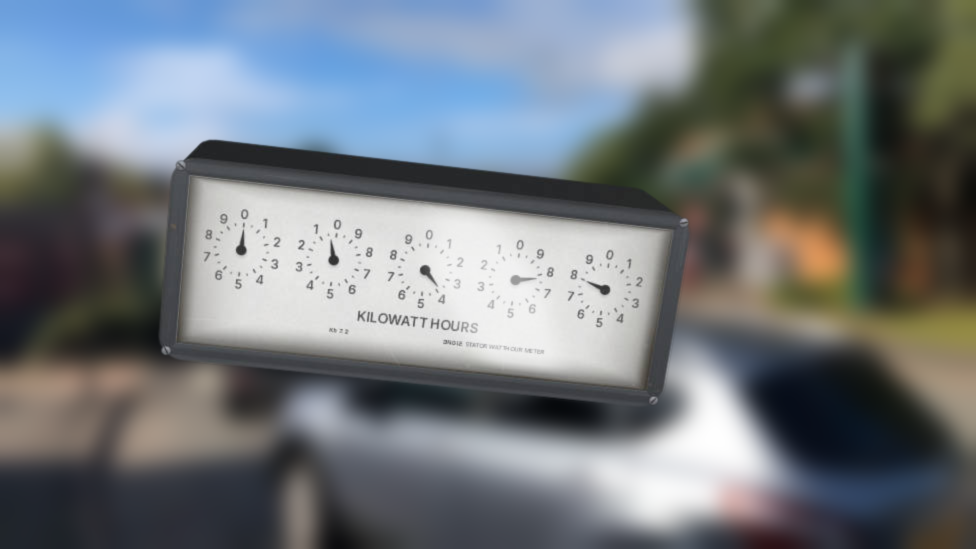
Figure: 378kWh
